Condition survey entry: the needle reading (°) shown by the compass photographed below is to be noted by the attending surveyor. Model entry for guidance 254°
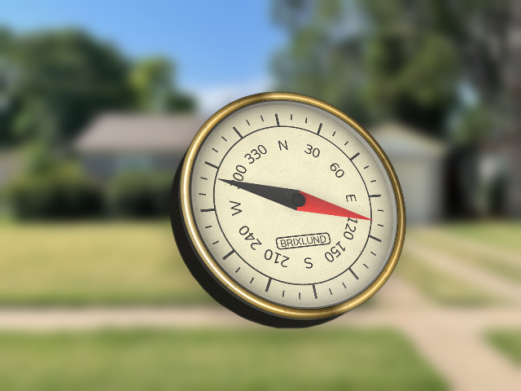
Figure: 110°
